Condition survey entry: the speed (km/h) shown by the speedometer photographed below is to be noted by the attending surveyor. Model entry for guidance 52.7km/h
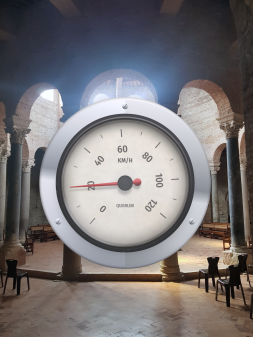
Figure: 20km/h
